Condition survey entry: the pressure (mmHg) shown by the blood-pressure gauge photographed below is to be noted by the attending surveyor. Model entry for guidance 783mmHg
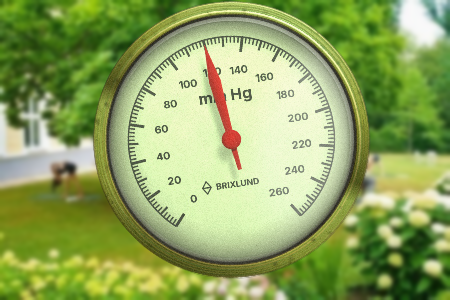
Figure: 120mmHg
